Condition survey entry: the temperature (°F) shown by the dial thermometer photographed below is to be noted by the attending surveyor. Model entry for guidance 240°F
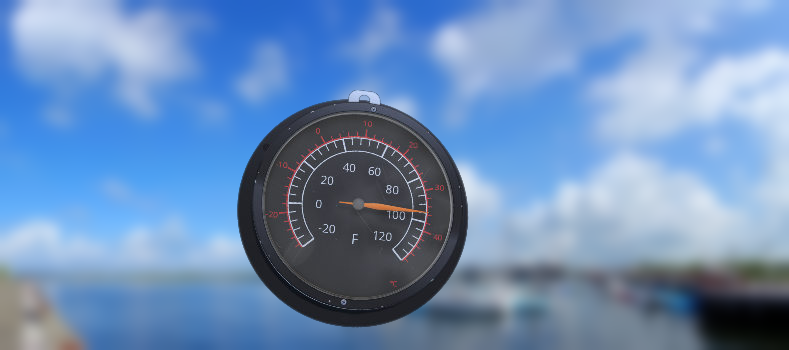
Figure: 96°F
